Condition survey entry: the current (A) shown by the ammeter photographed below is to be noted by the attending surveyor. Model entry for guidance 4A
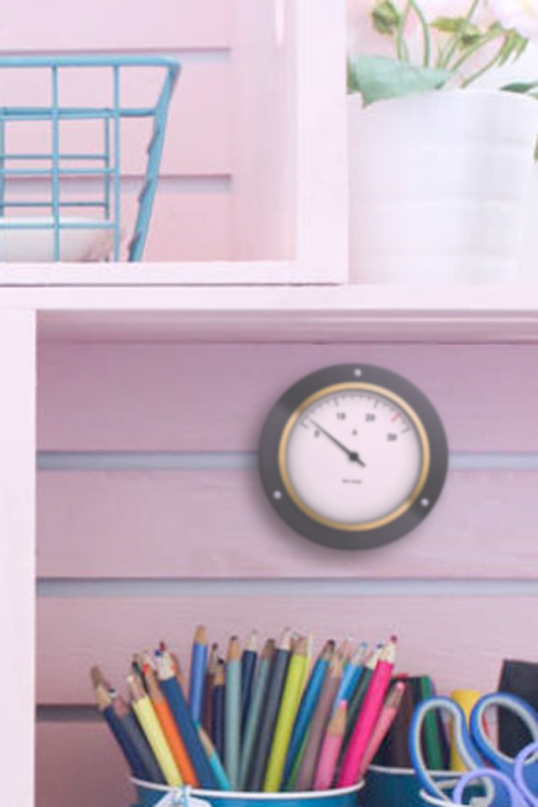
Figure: 2A
